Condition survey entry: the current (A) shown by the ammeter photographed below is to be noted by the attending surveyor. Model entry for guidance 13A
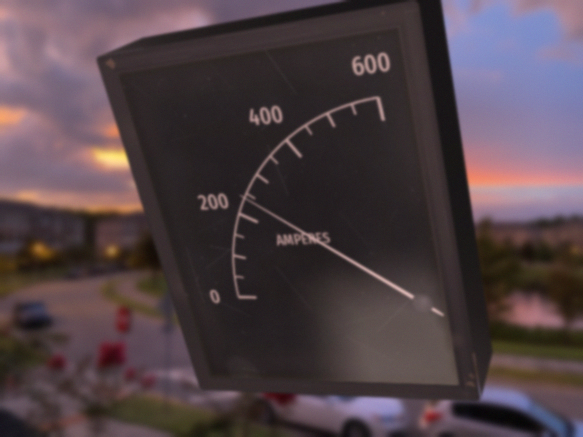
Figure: 250A
